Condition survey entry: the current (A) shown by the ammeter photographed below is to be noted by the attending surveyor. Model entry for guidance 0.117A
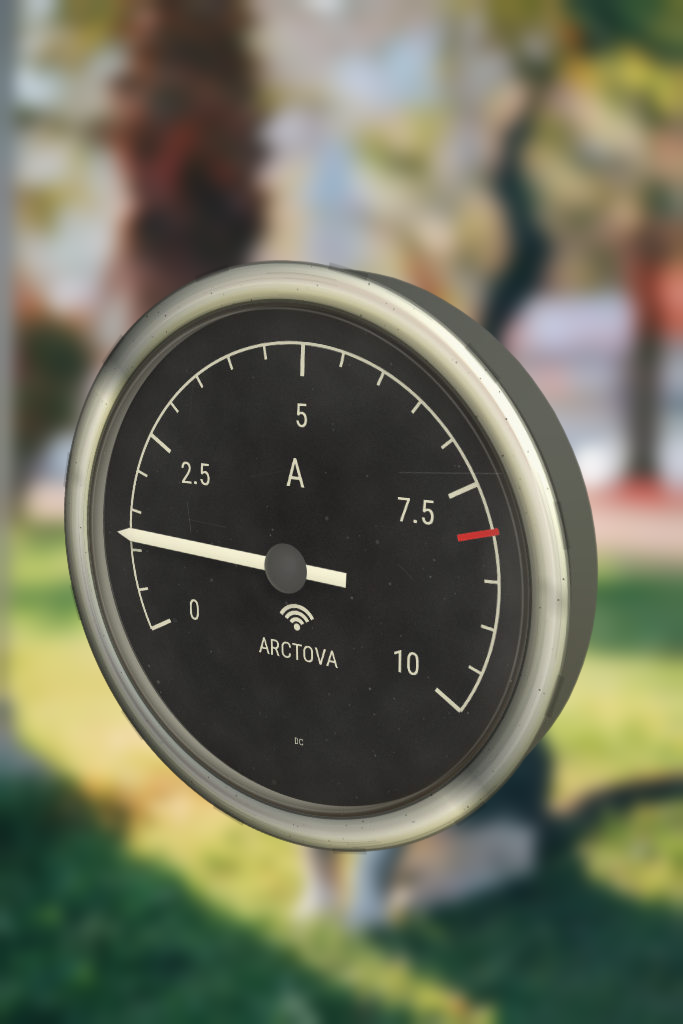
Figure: 1.25A
